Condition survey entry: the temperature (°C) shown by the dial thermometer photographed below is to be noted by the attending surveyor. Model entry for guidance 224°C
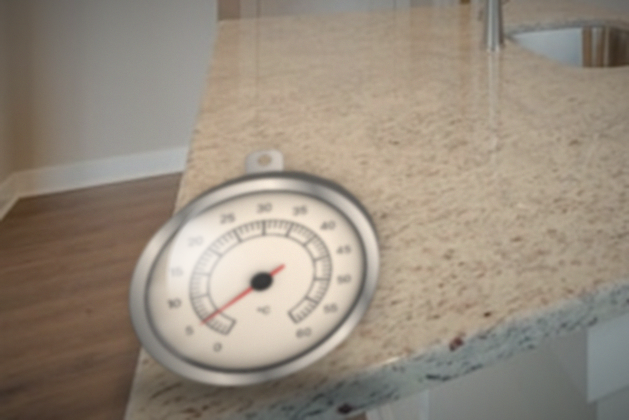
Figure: 5°C
